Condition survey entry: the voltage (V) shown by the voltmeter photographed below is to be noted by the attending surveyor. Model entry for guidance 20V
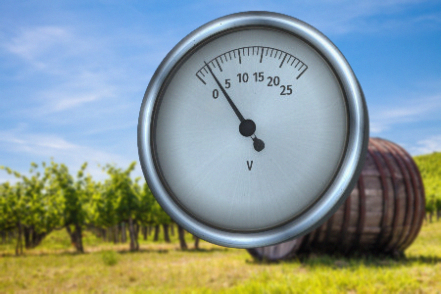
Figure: 3V
